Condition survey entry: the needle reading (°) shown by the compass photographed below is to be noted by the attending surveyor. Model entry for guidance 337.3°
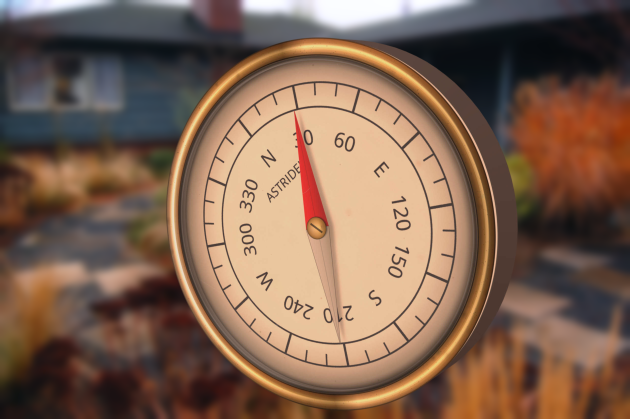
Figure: 30°
